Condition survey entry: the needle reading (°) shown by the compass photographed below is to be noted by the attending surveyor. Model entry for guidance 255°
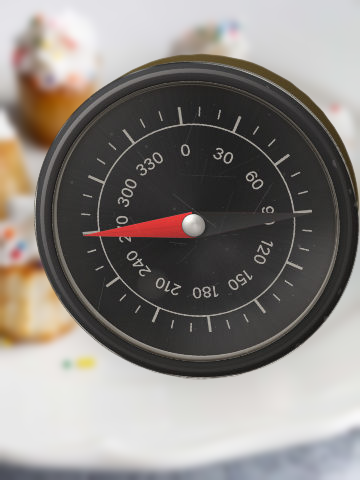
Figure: 270°
